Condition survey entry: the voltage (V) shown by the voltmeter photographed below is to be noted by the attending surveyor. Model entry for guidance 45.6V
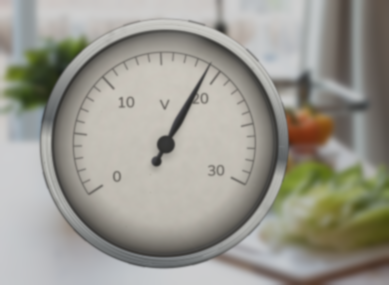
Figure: 19V
